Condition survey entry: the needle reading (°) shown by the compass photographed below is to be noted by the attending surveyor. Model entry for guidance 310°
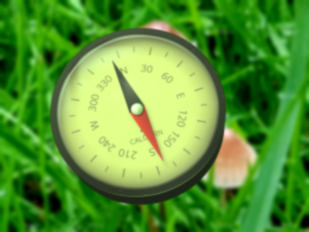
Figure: 172.5°
